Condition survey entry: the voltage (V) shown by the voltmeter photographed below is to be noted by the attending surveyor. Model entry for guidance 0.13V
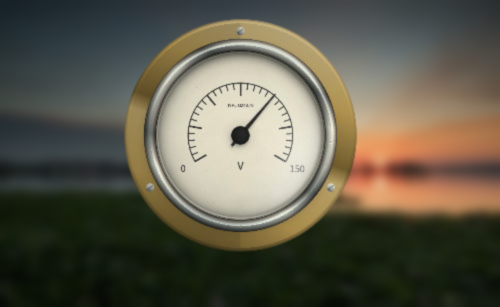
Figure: 100V
